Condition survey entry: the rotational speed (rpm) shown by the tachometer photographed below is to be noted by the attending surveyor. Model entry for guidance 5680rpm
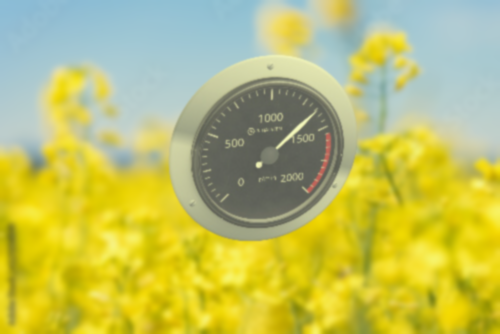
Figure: 1350rpm
